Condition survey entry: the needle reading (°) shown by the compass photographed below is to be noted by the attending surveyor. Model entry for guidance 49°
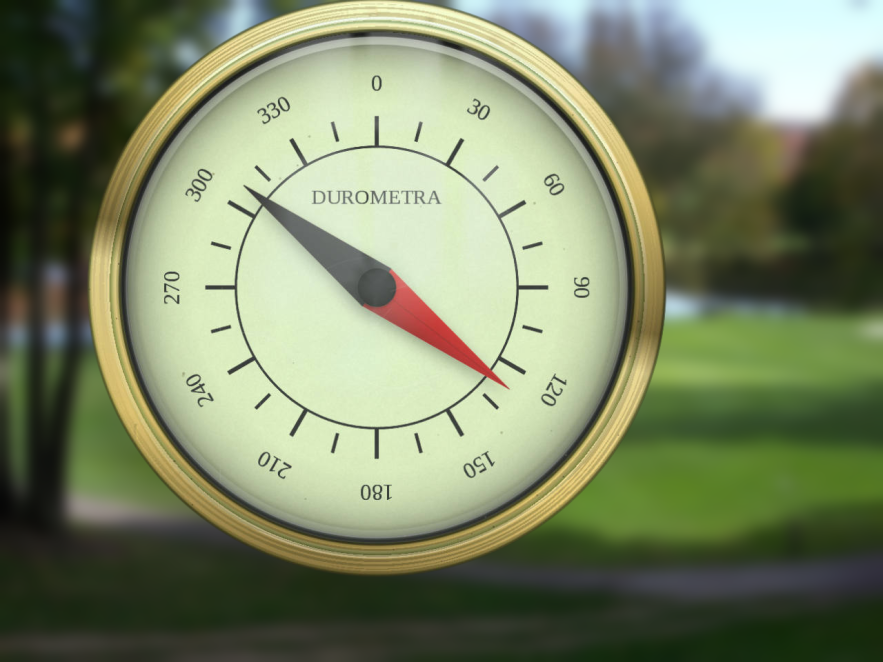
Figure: 127.5°
